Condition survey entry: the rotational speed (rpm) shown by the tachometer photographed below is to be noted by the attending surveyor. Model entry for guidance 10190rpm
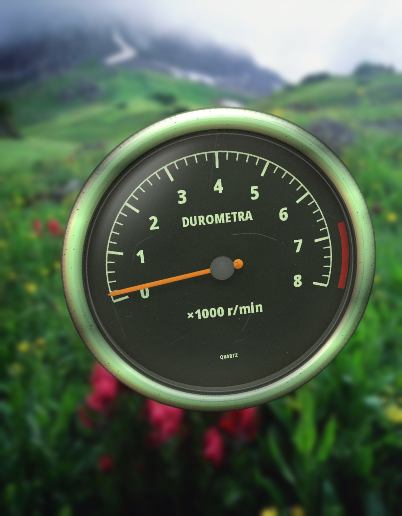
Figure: 200rpm
